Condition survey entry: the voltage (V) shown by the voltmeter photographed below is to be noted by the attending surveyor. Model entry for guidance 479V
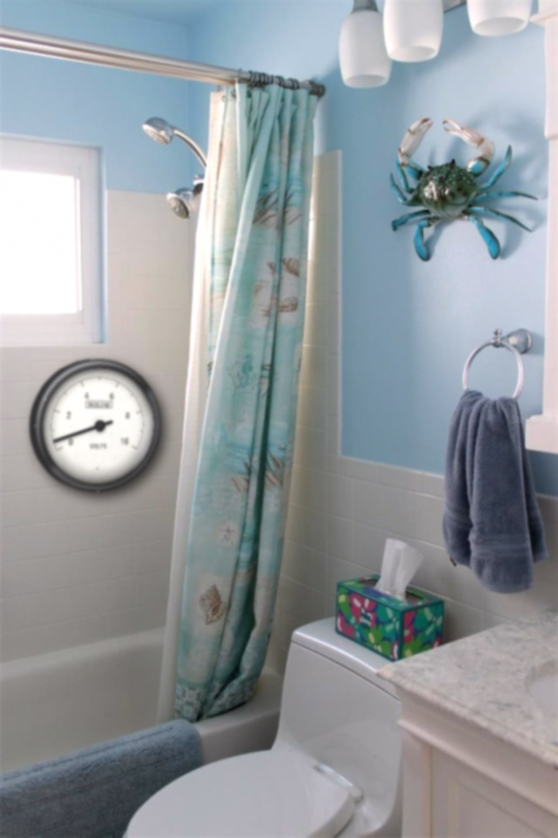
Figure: 0.5V
